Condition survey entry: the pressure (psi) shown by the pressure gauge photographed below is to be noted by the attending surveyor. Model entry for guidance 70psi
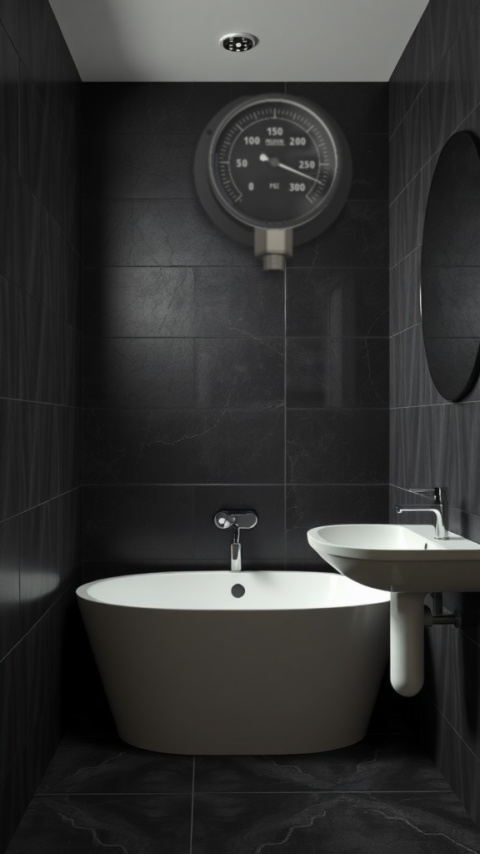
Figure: 275psi
